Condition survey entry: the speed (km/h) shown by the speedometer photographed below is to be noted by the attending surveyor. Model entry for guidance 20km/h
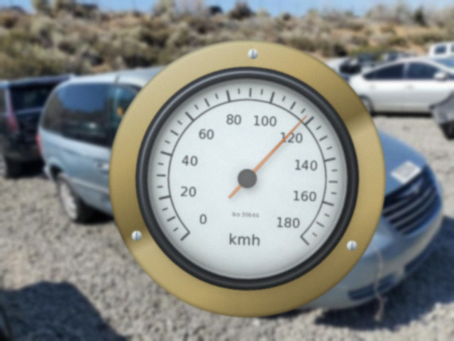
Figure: 117.5km/h
